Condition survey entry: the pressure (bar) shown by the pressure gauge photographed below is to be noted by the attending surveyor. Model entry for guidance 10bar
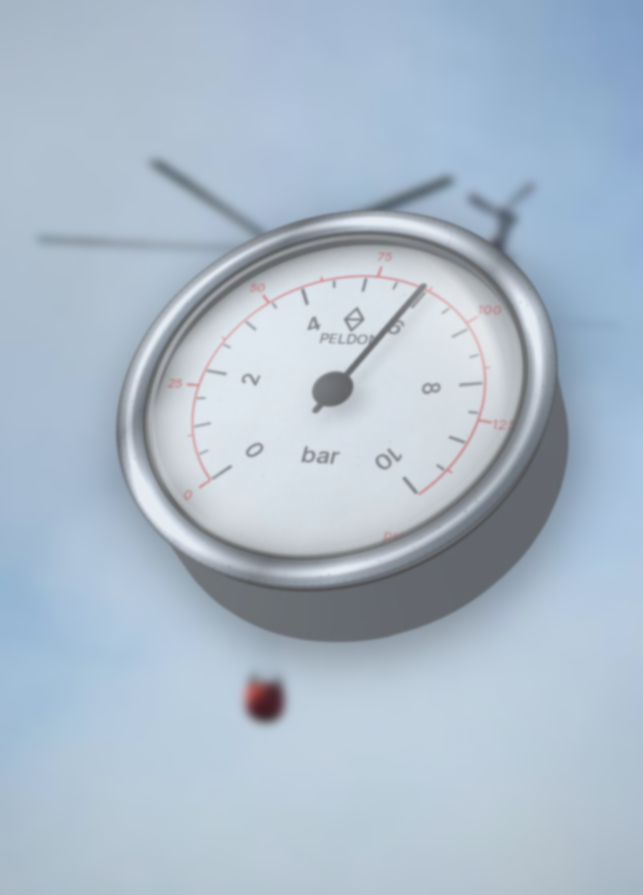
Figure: 6bar
